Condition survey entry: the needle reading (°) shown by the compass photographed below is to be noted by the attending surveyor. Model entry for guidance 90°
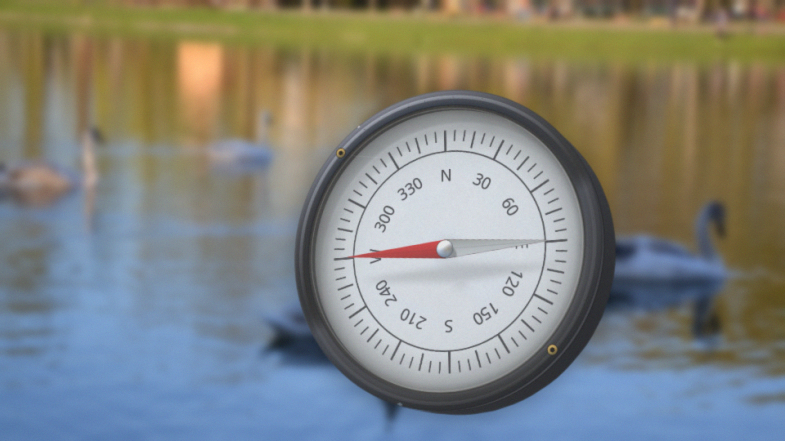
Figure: 270°
